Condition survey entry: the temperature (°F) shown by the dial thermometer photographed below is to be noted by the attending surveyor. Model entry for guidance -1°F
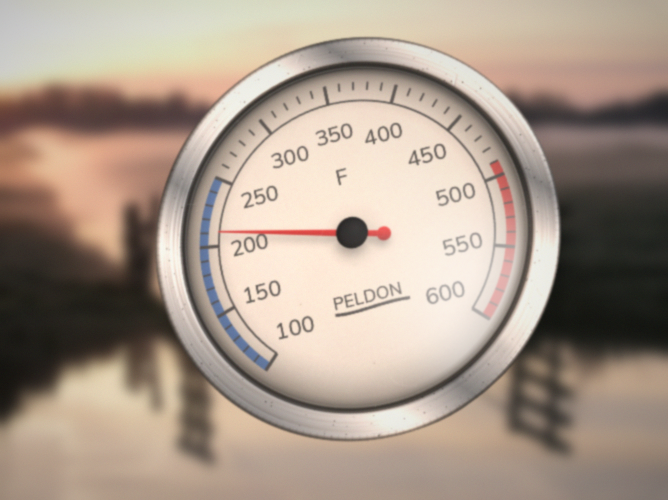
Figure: 210°F
